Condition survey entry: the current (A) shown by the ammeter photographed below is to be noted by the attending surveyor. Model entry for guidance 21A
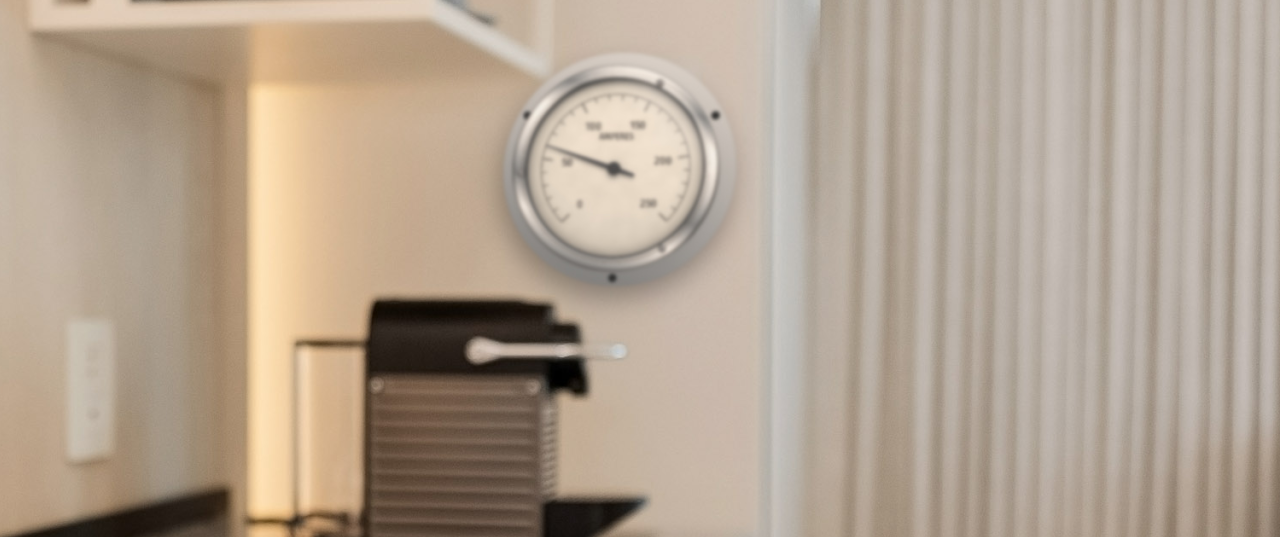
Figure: 60A
